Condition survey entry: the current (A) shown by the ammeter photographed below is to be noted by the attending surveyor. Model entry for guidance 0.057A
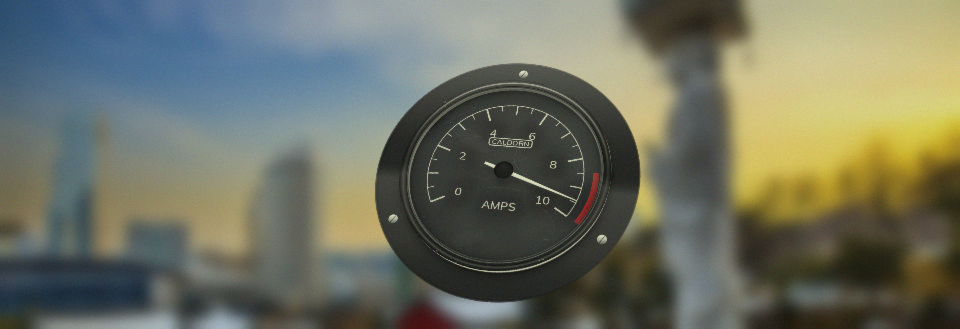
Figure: 9.5A
